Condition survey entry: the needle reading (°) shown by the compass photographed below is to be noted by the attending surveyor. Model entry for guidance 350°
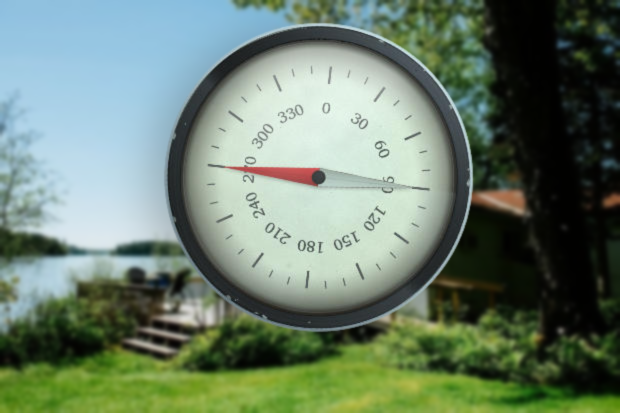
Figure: 270°
